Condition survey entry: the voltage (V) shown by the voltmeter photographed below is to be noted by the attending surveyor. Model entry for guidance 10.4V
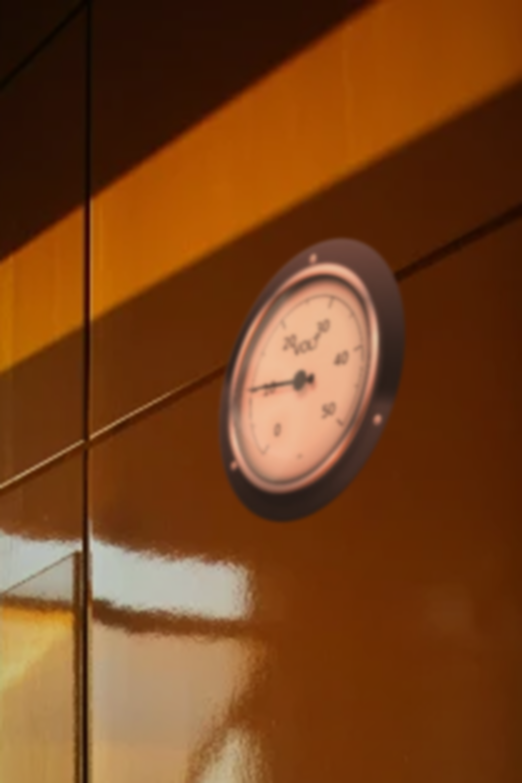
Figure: 10V
